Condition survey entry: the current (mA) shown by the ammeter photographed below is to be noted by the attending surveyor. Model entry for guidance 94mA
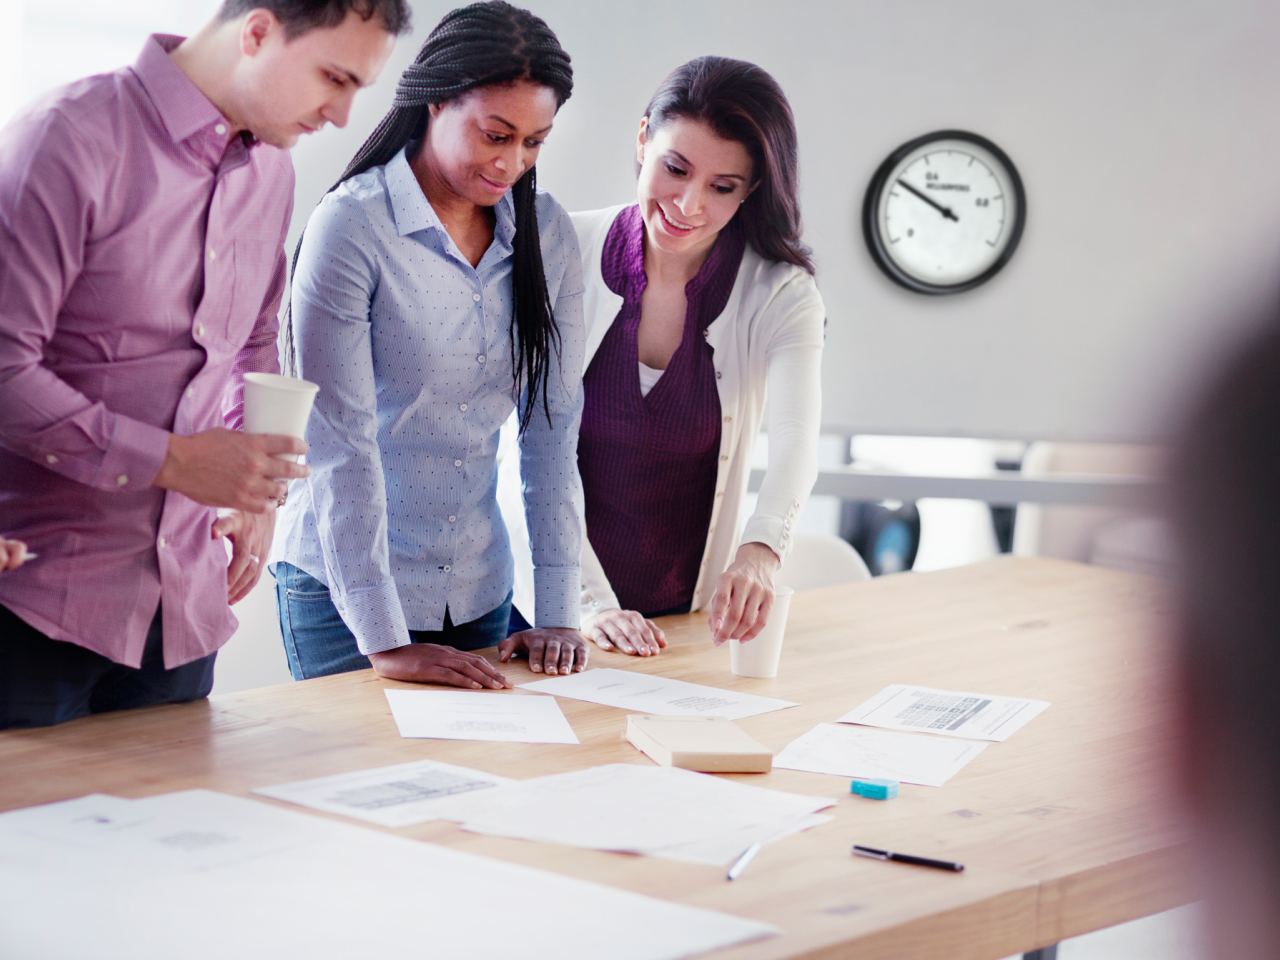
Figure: 0.25mA
